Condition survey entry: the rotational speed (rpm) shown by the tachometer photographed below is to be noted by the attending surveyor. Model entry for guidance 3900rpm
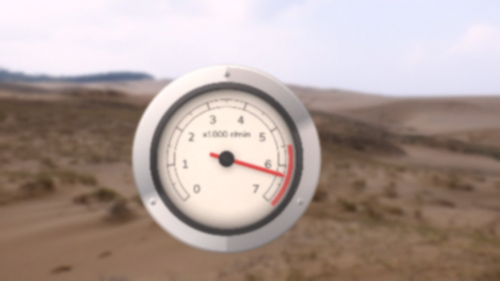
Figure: 6250rpm
